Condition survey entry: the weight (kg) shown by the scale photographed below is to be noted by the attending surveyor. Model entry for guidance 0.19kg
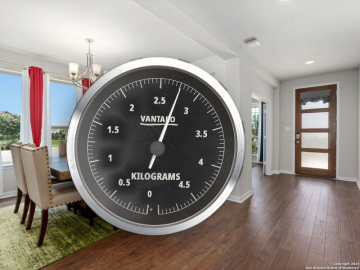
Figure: 2.75kg
